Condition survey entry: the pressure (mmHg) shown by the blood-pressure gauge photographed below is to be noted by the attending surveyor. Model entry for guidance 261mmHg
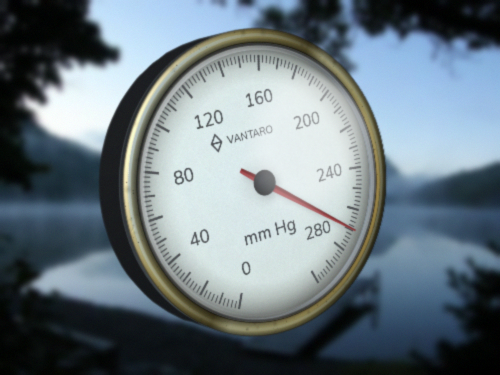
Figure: 270mmHg
